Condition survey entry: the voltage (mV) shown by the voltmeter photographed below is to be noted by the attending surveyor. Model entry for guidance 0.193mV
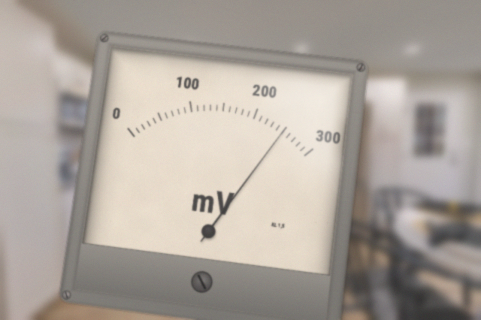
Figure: 250mV
